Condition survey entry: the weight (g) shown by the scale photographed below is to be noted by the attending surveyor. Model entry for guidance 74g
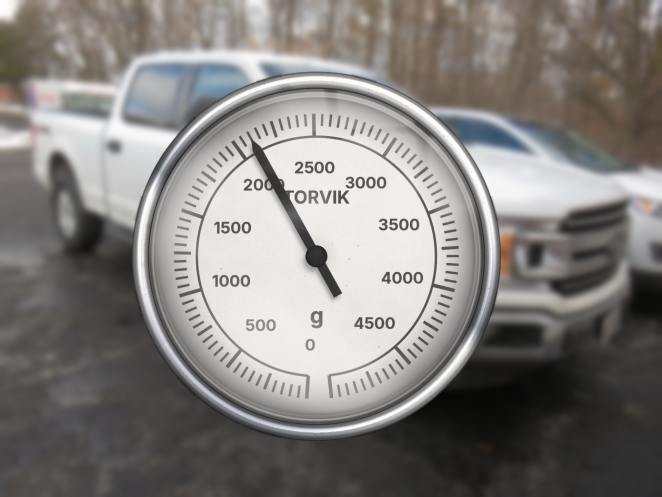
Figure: 2100g
